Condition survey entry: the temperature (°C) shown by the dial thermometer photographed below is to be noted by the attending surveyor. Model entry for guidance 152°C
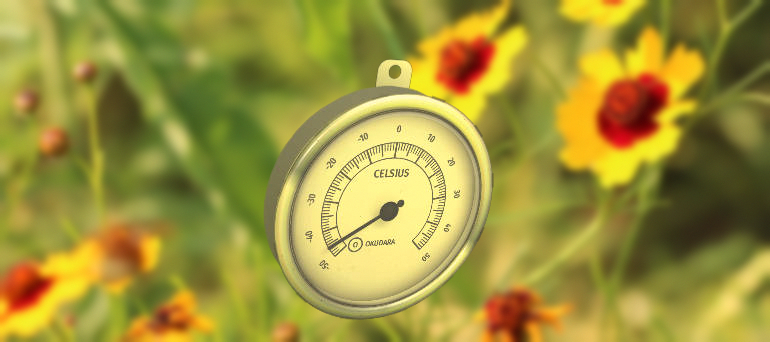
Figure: -45°C
